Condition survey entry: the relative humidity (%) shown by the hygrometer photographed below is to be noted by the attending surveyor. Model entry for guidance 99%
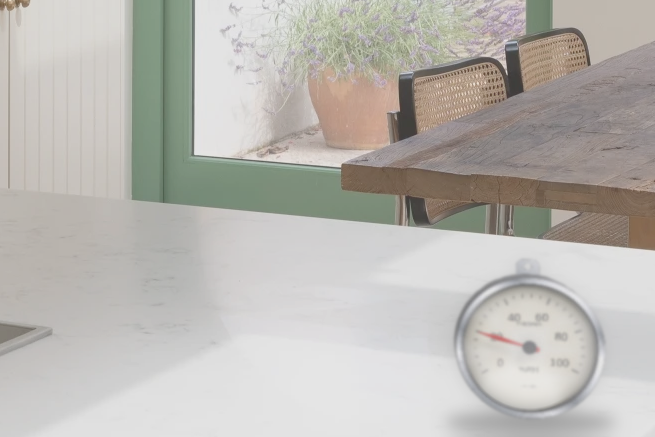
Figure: 20%
